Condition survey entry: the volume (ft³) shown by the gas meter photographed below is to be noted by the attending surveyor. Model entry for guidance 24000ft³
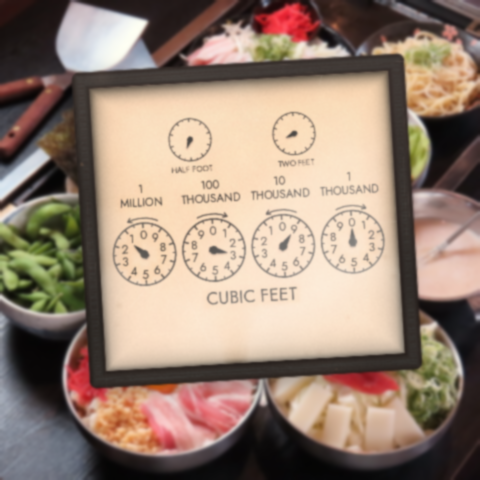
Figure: 129000ft³
